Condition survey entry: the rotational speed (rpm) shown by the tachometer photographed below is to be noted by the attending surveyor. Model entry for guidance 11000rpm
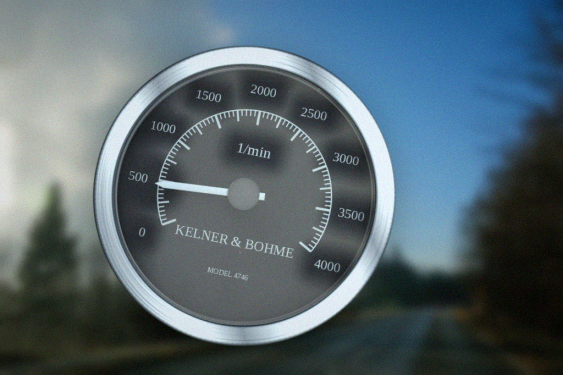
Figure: 450rpm
